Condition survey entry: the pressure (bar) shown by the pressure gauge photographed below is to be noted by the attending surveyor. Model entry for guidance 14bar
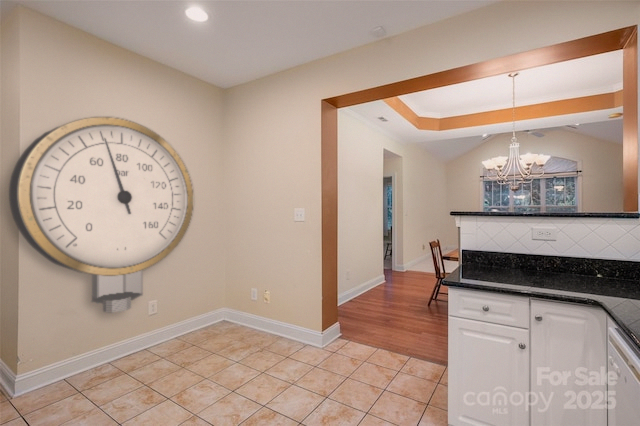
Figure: 70bar
